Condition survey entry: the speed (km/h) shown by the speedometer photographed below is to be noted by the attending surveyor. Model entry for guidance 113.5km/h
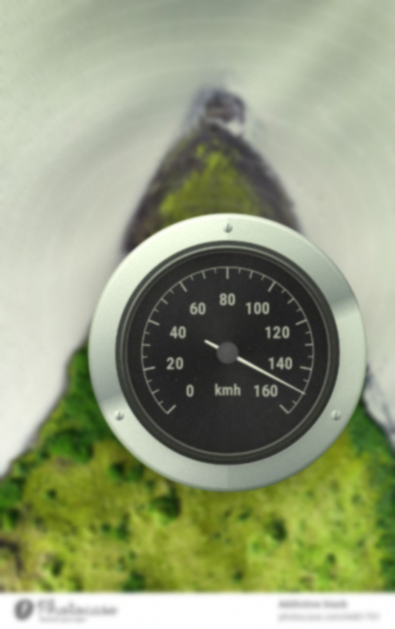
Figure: 150km/h
